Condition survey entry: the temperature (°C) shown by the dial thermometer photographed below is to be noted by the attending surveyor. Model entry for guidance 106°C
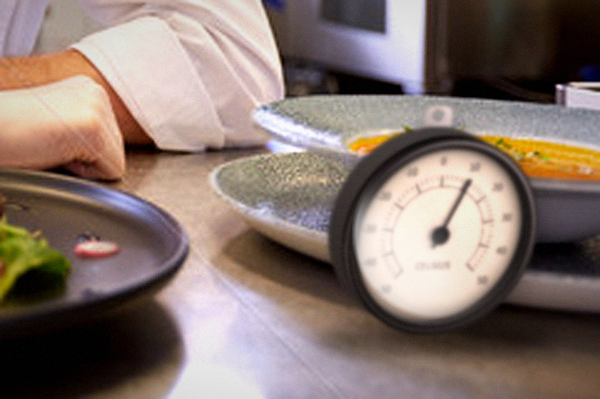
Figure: 10°C
